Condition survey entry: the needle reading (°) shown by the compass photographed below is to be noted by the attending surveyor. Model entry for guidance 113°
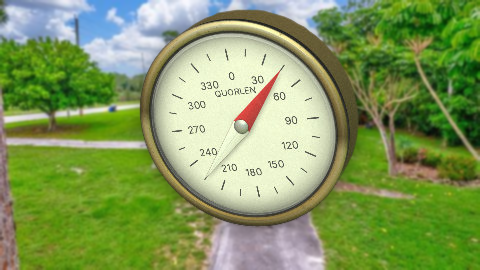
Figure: 45°
